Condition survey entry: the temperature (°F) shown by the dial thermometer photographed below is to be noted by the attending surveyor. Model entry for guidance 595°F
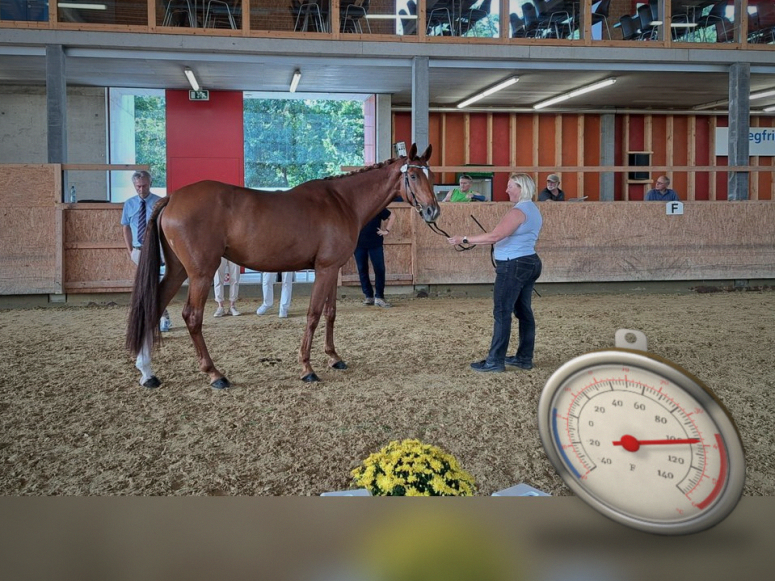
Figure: 100°F
